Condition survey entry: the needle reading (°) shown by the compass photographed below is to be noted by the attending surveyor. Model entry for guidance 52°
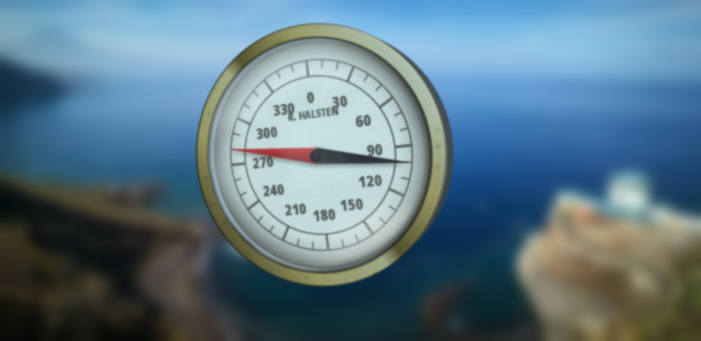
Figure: 280°
